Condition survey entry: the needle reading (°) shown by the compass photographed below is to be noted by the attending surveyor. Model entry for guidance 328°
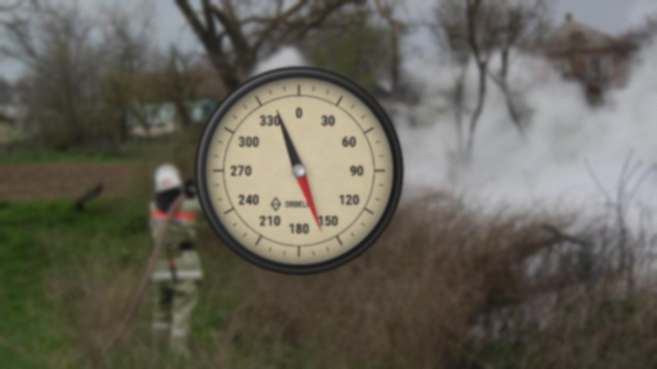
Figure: 160°
